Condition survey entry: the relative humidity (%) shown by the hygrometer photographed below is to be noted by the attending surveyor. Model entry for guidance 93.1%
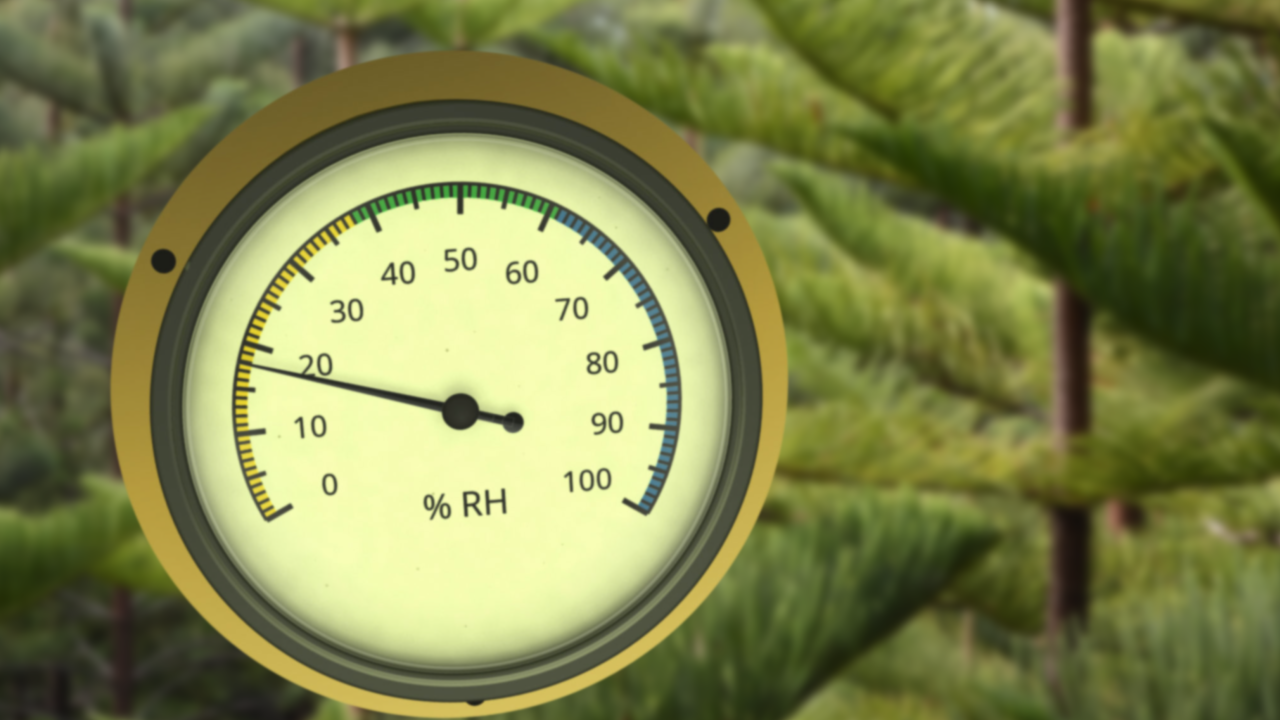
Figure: 18%
